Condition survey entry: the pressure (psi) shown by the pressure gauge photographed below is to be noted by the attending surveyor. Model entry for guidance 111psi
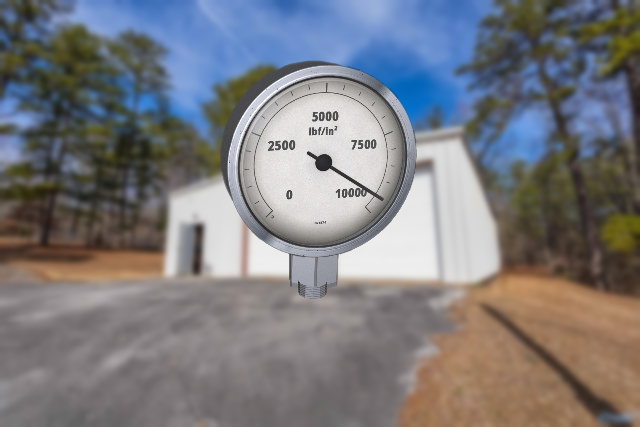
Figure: 9500psi
